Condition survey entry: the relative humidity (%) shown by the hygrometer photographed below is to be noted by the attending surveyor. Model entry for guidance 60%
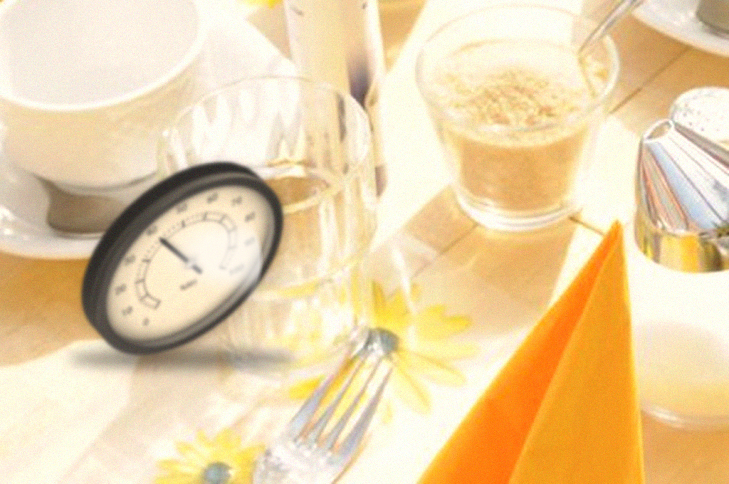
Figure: 40%
